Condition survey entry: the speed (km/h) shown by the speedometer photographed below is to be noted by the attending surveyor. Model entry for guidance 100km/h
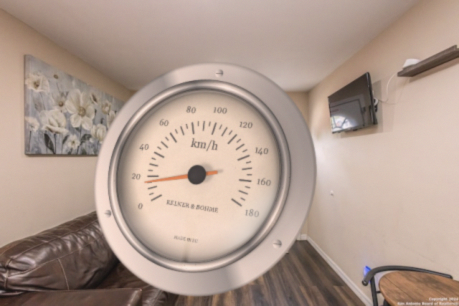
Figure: 15km/h
